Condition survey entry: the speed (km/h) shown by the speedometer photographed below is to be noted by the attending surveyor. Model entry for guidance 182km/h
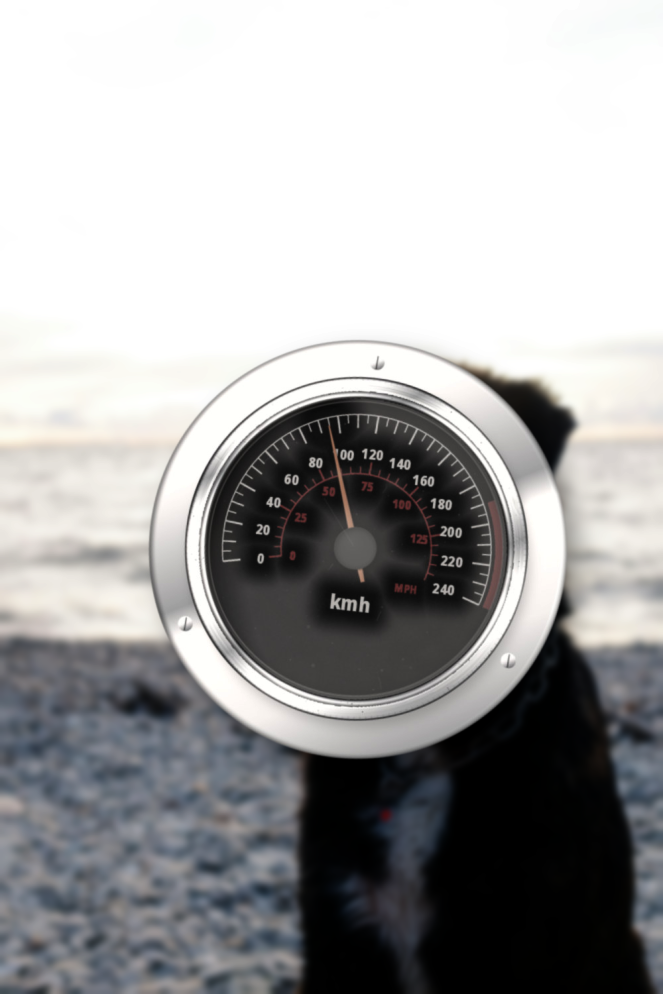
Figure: 95km/h
